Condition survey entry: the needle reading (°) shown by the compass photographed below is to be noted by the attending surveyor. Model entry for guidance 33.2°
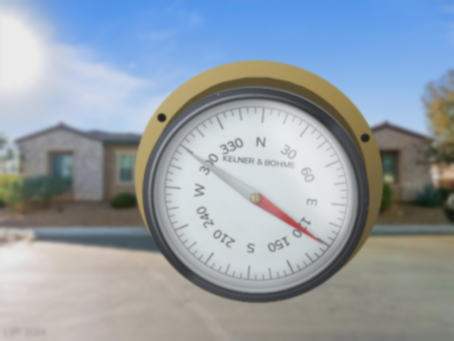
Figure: 120°
